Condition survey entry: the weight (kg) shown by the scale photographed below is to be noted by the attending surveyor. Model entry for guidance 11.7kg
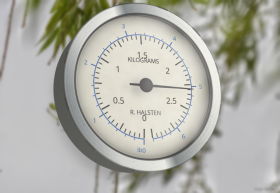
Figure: 2.3kg
